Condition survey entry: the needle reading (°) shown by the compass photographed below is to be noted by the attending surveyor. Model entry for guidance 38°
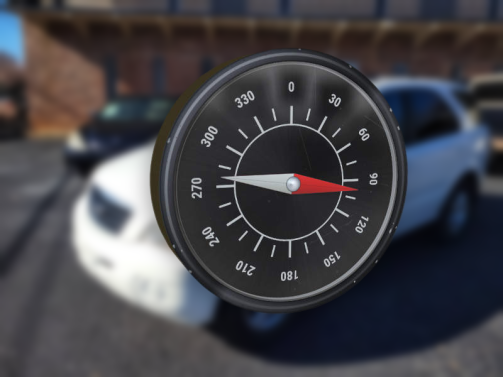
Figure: 97.5°
